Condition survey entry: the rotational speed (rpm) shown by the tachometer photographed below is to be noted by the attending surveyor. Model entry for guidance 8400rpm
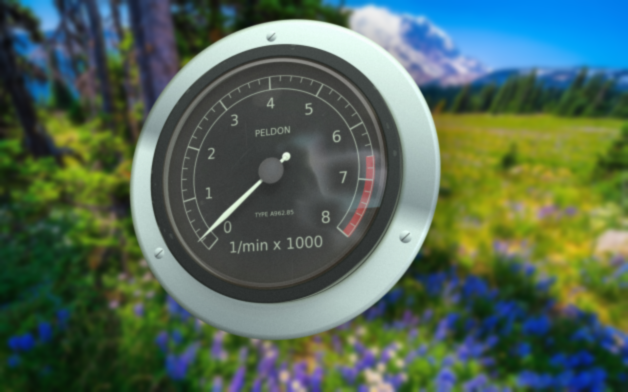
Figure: 200rpm
